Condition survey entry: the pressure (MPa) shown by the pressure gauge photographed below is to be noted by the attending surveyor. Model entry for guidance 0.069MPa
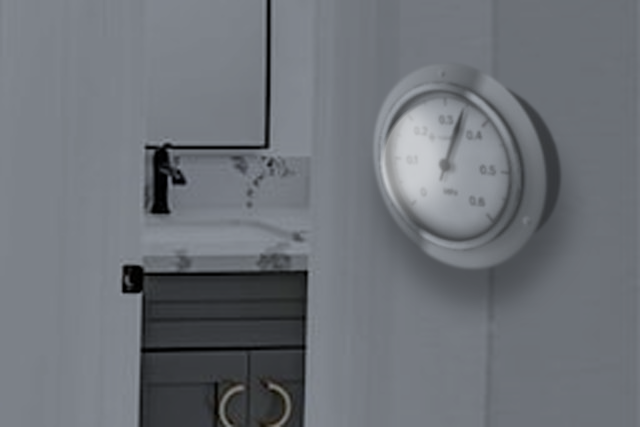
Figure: 0.35MPa
